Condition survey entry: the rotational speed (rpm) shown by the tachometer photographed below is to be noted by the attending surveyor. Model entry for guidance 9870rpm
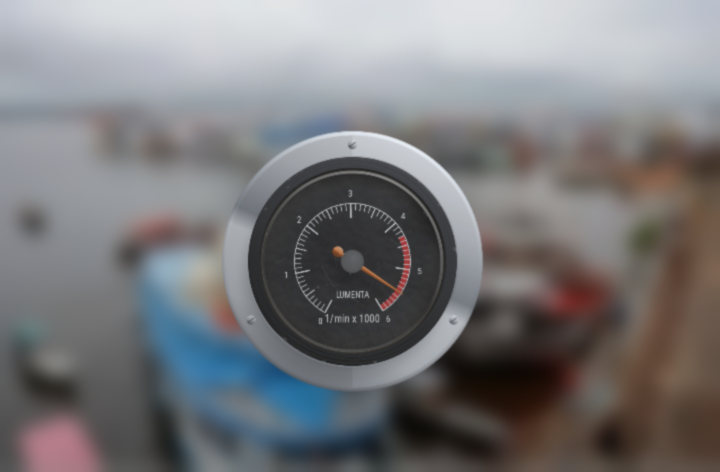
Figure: 5500rpm
